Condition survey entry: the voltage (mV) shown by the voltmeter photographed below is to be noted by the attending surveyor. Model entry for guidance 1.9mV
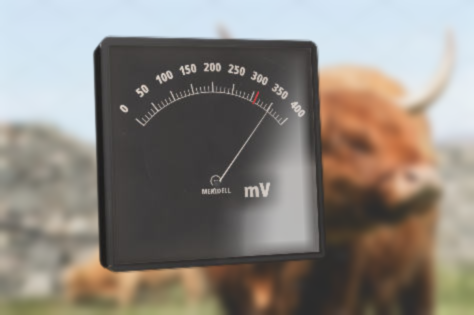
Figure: 350mV
